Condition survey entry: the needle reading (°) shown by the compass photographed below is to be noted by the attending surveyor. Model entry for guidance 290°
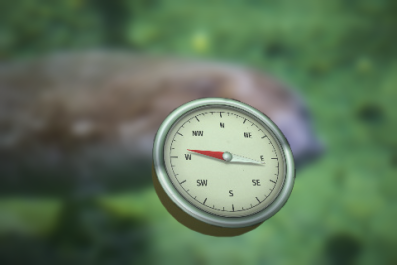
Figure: 280°
